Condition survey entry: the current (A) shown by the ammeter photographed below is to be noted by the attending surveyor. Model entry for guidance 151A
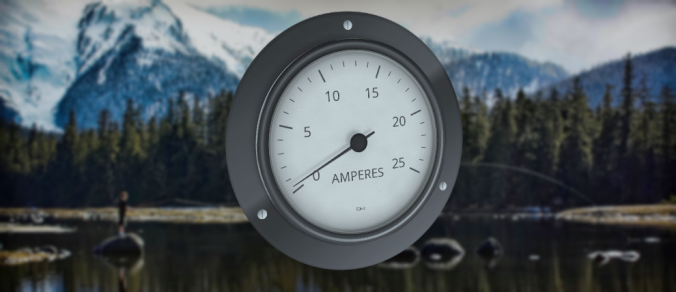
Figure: 0.5A
